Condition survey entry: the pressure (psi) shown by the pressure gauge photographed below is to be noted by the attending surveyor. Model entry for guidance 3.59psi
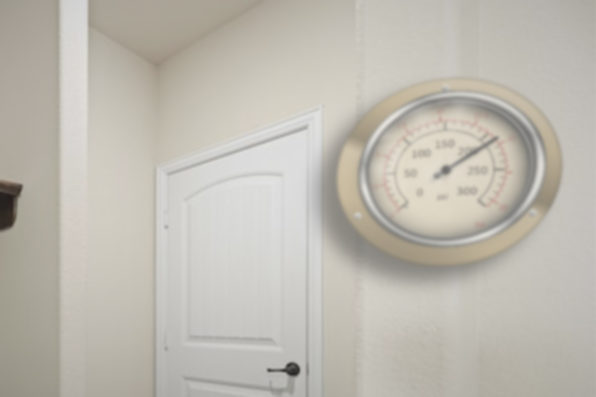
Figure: 210psi
